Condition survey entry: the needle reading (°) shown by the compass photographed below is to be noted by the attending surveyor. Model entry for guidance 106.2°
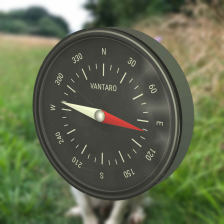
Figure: 100°
